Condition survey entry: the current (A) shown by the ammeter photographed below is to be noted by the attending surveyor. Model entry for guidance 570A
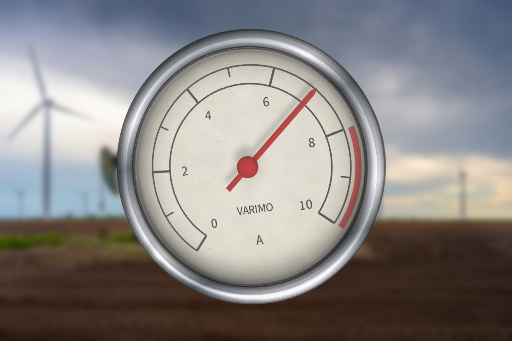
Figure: 7A
